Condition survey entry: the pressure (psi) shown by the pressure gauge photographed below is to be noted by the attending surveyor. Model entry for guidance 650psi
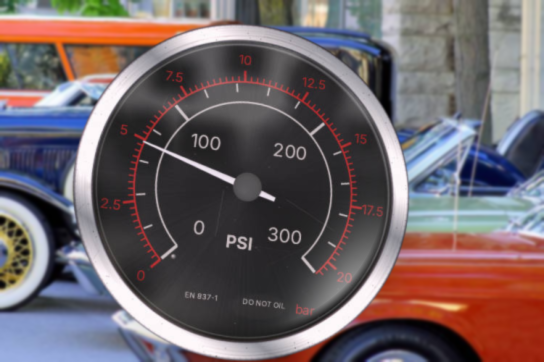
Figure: 70psi
